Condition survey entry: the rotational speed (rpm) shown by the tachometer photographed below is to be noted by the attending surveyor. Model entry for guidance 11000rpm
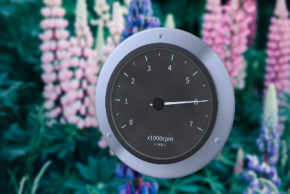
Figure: 6000rpm
